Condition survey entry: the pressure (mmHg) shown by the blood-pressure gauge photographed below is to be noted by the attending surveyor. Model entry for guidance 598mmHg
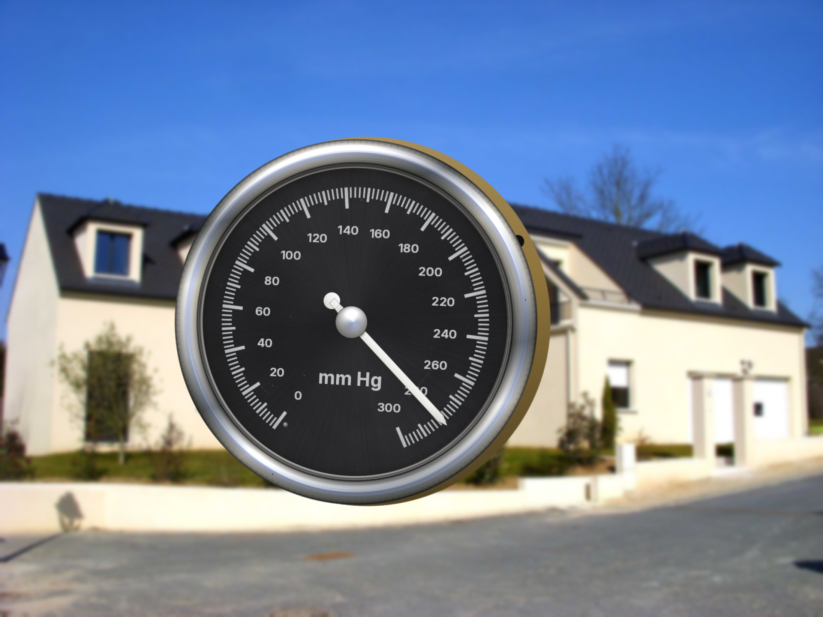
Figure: 280mmHg
